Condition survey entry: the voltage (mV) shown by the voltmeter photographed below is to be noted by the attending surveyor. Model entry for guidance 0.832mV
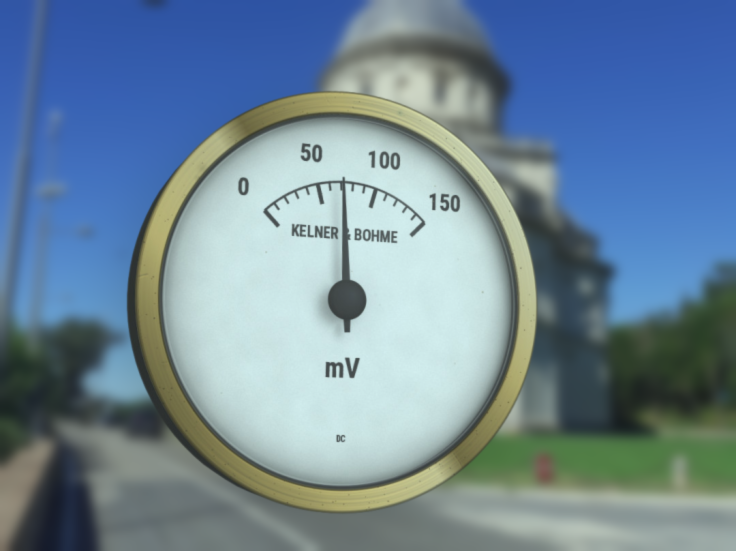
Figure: 70mV
